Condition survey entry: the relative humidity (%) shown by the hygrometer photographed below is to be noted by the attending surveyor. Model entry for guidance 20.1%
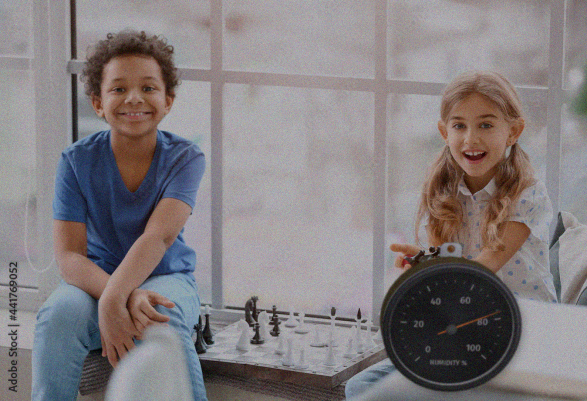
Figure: 76%
